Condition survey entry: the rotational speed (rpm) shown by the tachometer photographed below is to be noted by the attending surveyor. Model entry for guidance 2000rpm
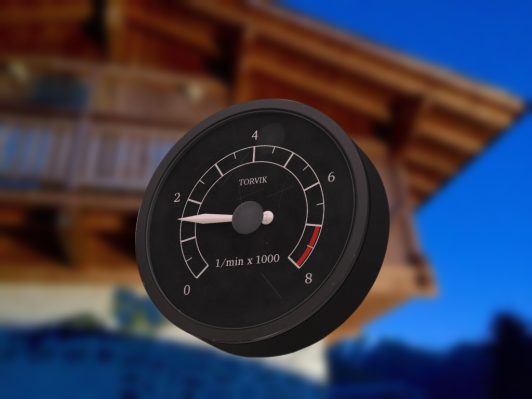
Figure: 1500rpm
